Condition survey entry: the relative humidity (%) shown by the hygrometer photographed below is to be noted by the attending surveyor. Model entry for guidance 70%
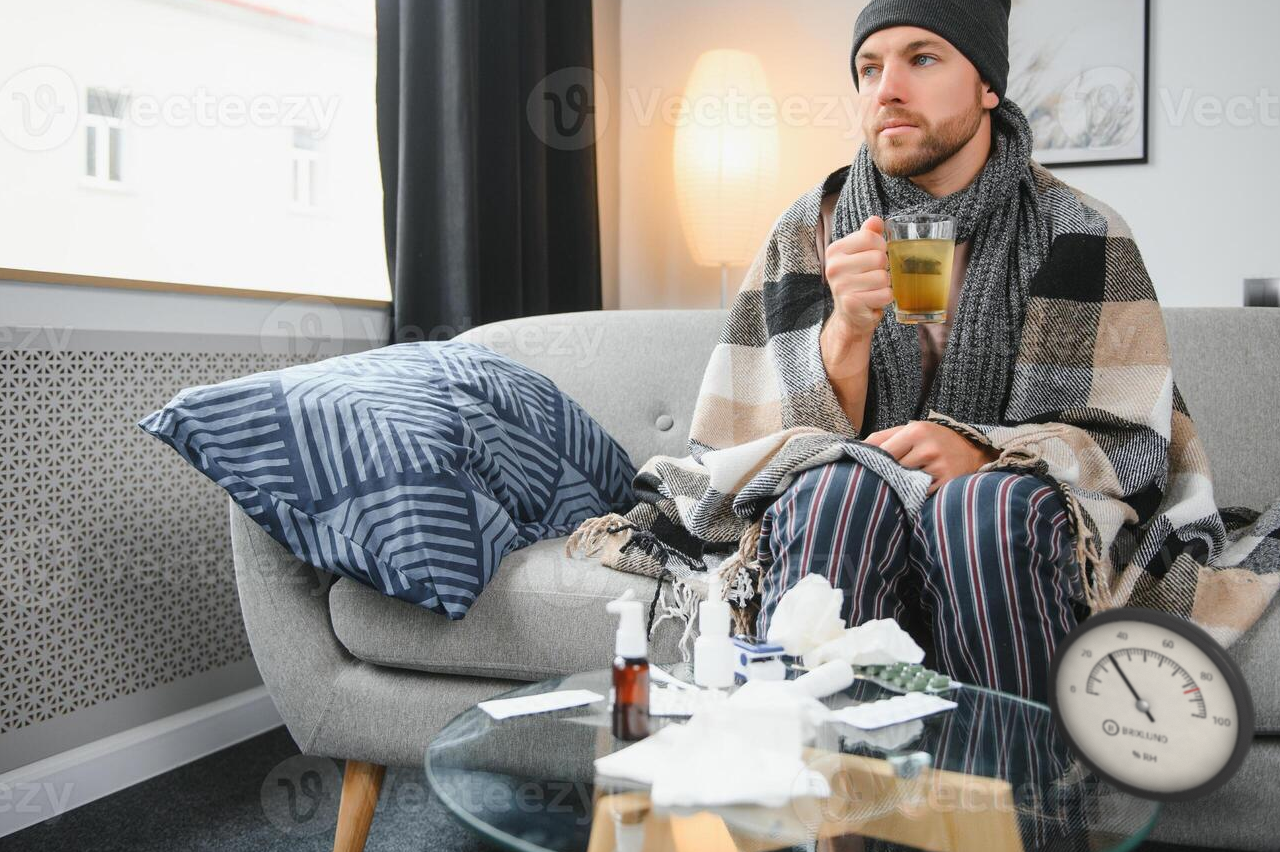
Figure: 30%
